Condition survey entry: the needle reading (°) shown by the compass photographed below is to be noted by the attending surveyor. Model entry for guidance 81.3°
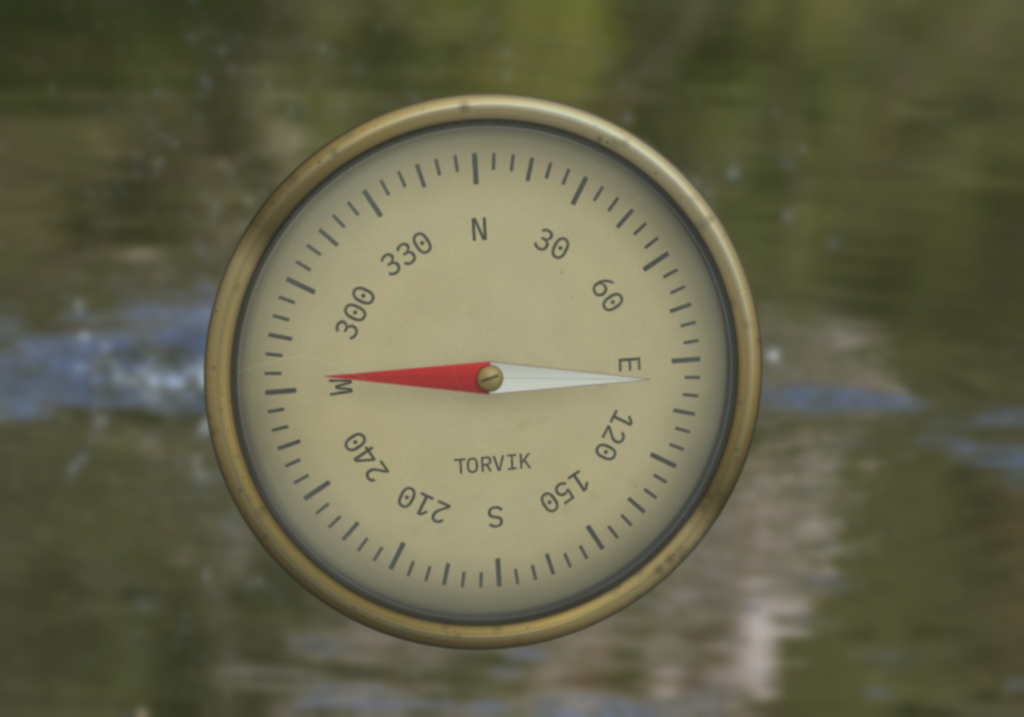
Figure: 275°
